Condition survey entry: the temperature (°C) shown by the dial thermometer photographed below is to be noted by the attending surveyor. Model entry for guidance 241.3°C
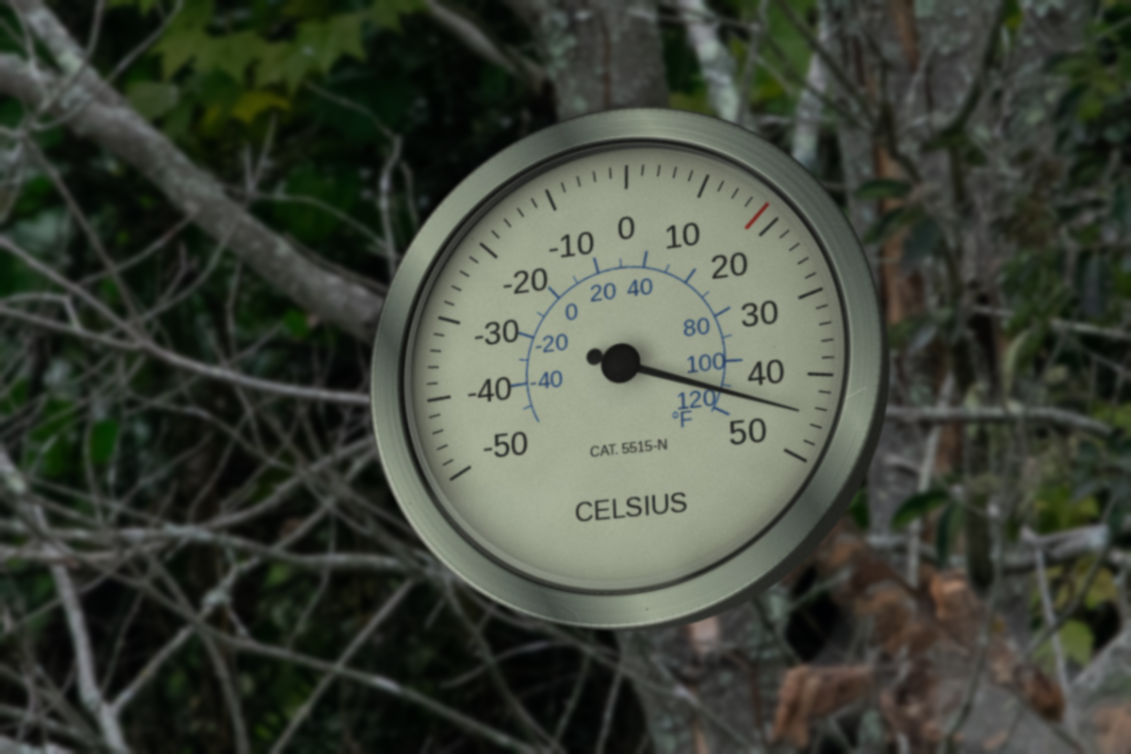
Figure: 45°C
